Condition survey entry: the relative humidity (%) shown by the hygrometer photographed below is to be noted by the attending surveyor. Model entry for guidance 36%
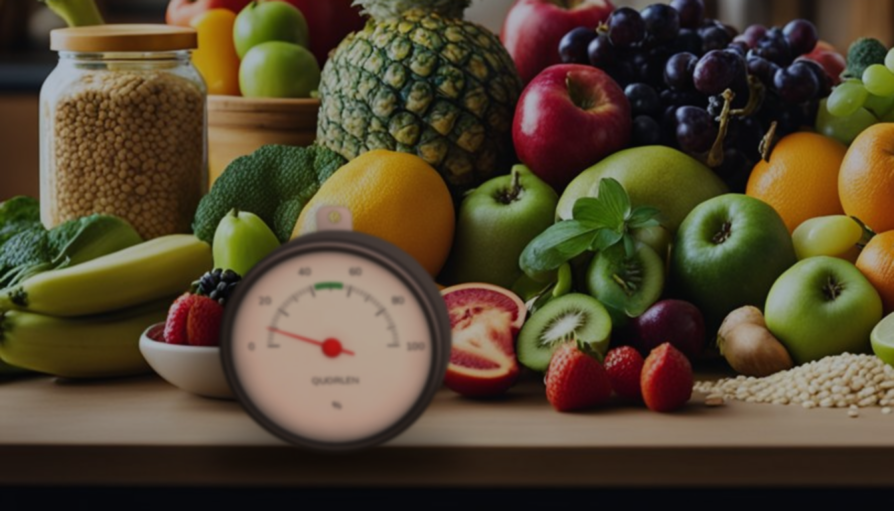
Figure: 10%
